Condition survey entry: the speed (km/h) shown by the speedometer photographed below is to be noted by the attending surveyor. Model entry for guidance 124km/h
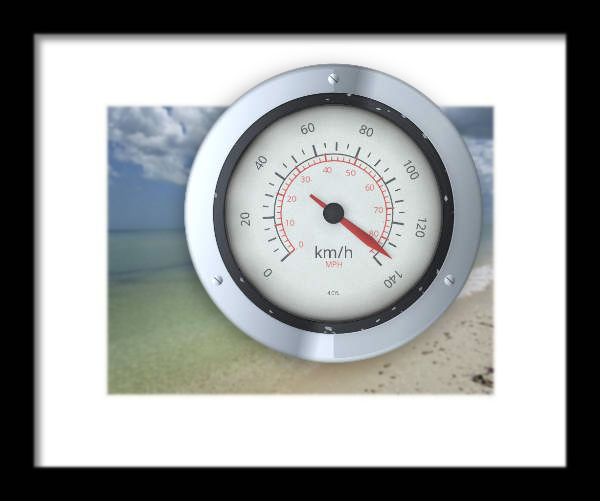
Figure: 135km/h
